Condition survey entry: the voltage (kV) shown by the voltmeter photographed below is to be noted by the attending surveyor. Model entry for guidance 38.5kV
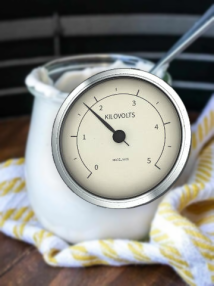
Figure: 1.75kV
